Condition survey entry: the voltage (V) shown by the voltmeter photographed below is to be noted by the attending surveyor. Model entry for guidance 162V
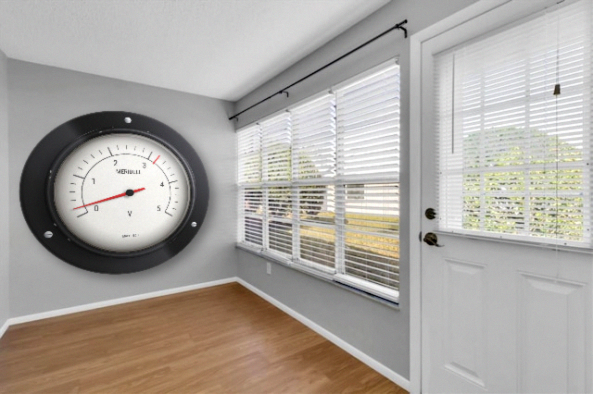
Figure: 0.2V
